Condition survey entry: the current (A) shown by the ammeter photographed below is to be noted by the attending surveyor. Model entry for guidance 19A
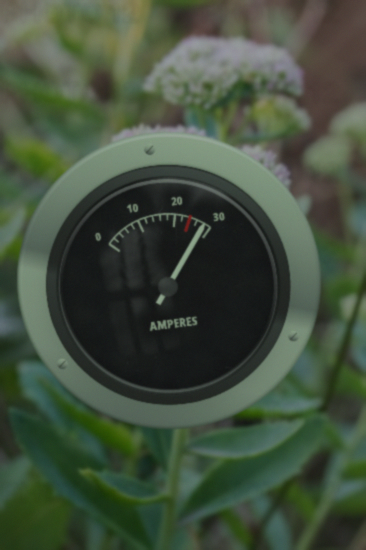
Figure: 28A
